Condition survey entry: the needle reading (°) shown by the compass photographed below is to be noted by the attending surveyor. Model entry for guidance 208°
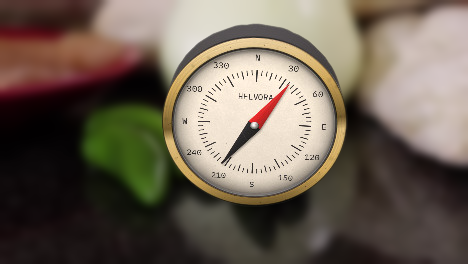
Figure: 35°
